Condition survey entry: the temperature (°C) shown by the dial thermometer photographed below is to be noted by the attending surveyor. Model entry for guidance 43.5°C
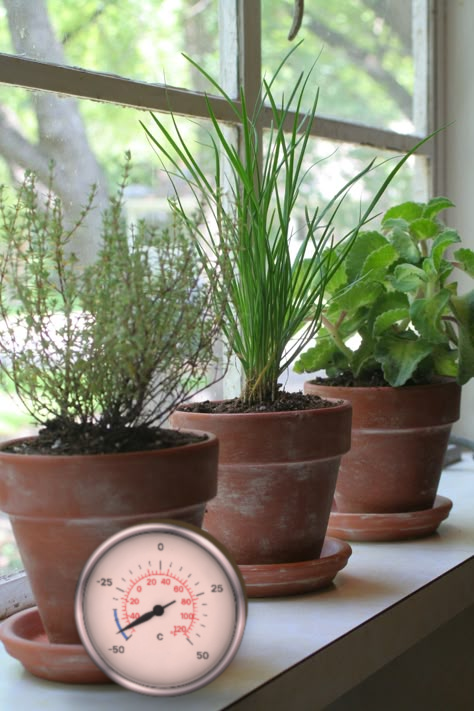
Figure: -45°C
